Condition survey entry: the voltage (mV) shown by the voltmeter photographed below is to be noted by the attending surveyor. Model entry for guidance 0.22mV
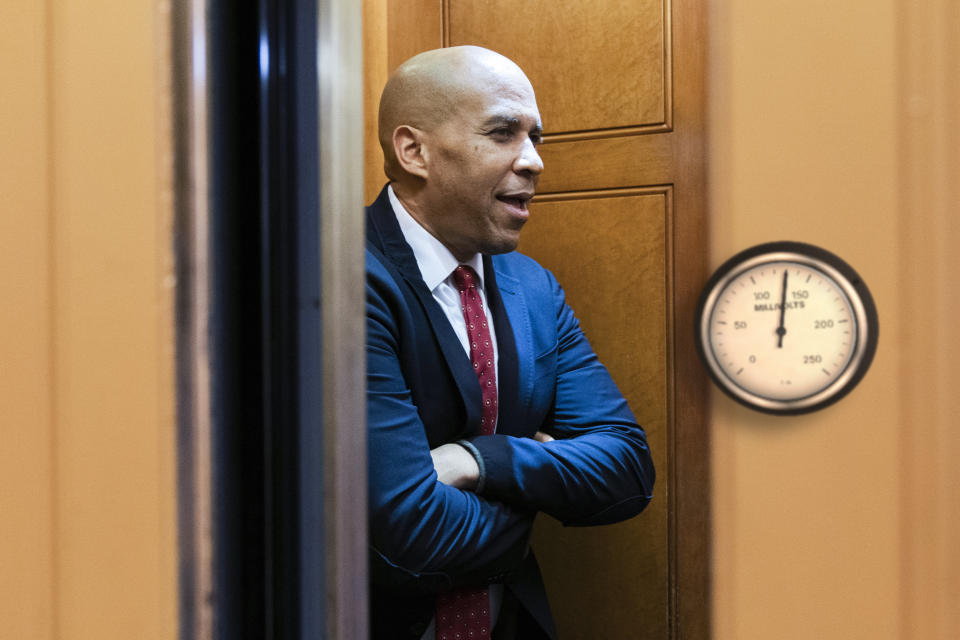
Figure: 130mV
